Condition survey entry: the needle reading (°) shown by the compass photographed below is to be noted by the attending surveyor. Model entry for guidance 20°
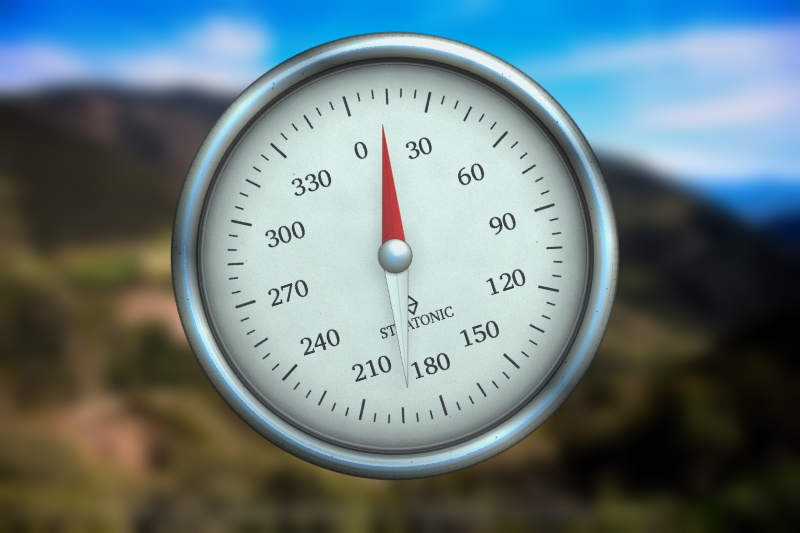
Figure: 12.5°
